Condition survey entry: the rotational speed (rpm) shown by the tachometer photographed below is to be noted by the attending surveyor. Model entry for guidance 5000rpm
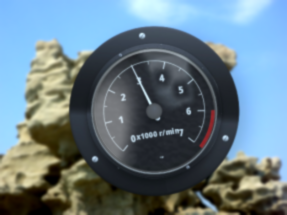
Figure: 3000rpm
